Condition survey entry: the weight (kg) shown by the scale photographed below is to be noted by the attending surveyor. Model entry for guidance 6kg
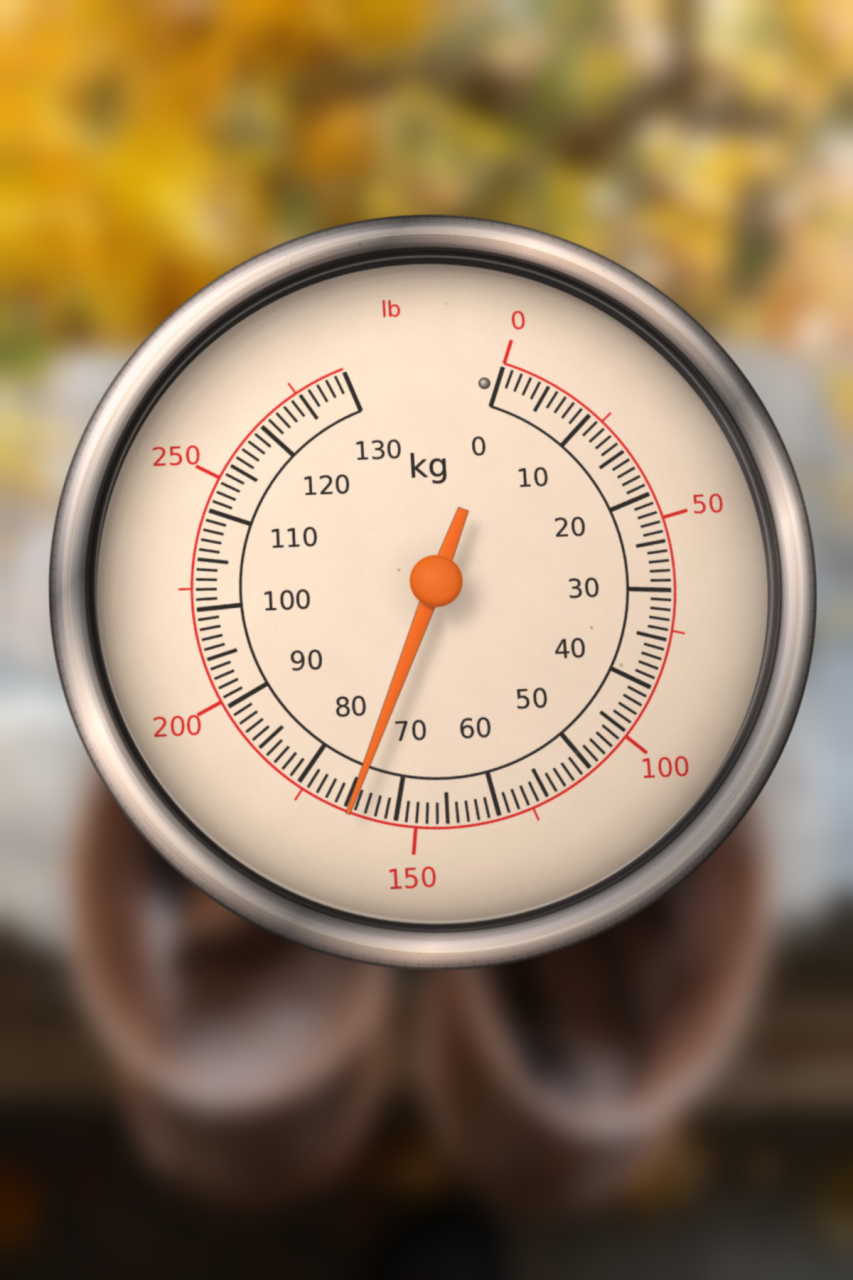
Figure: 74.5kg
